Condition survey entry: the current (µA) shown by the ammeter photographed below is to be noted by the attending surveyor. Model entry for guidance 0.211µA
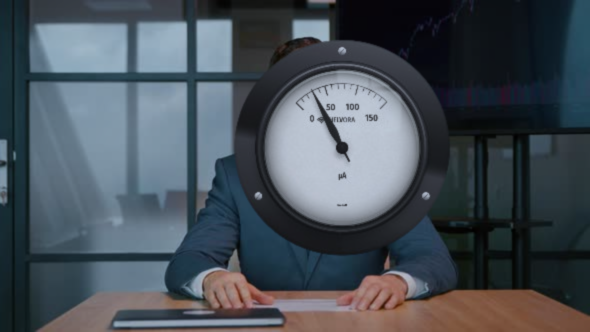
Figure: 30µA
